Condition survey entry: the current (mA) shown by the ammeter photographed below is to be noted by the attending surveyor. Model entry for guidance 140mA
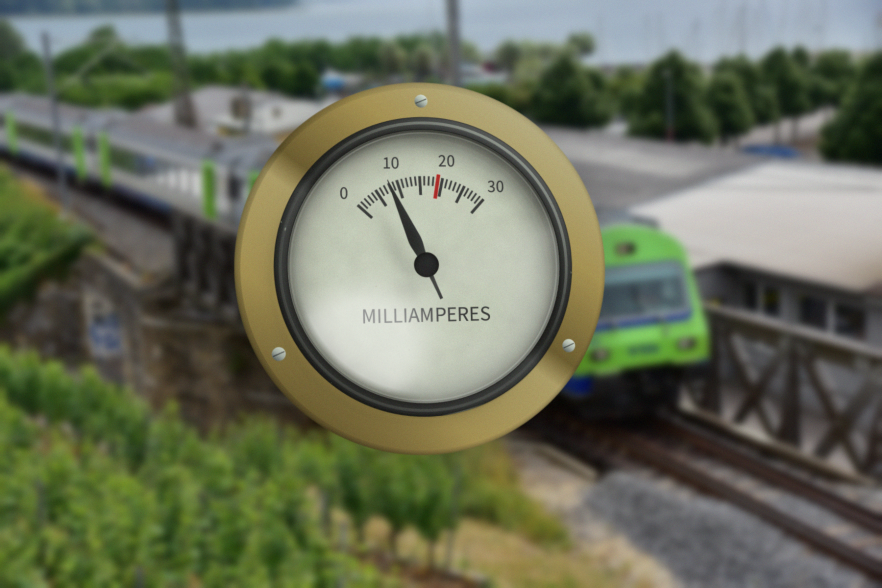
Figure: 8mA
